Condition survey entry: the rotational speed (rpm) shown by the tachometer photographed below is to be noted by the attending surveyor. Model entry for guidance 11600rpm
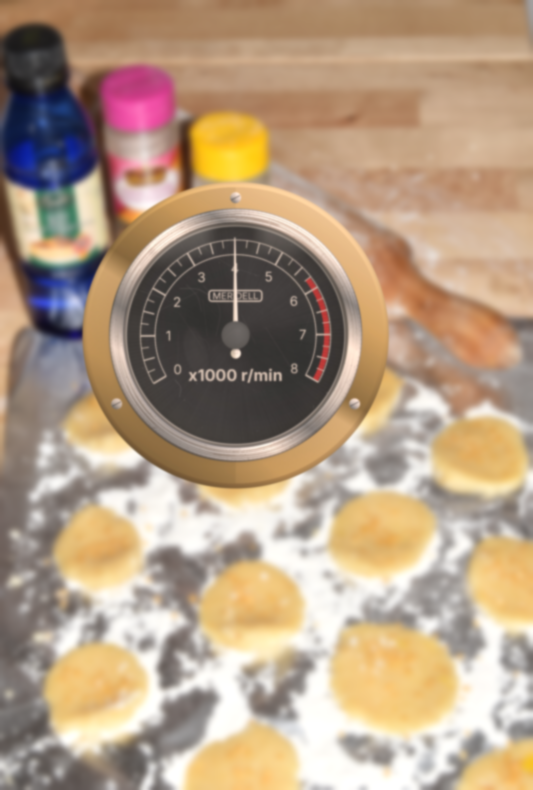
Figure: 4000rpm
